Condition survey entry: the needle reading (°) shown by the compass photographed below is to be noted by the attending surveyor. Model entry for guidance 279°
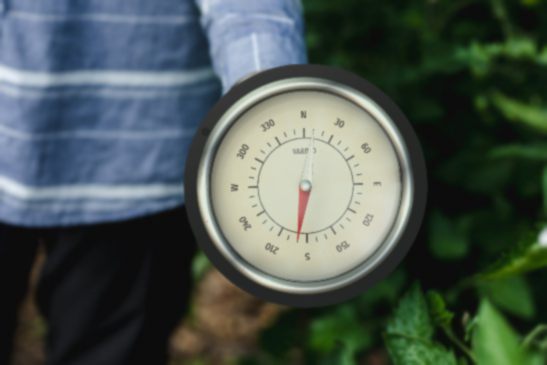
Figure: 190°
